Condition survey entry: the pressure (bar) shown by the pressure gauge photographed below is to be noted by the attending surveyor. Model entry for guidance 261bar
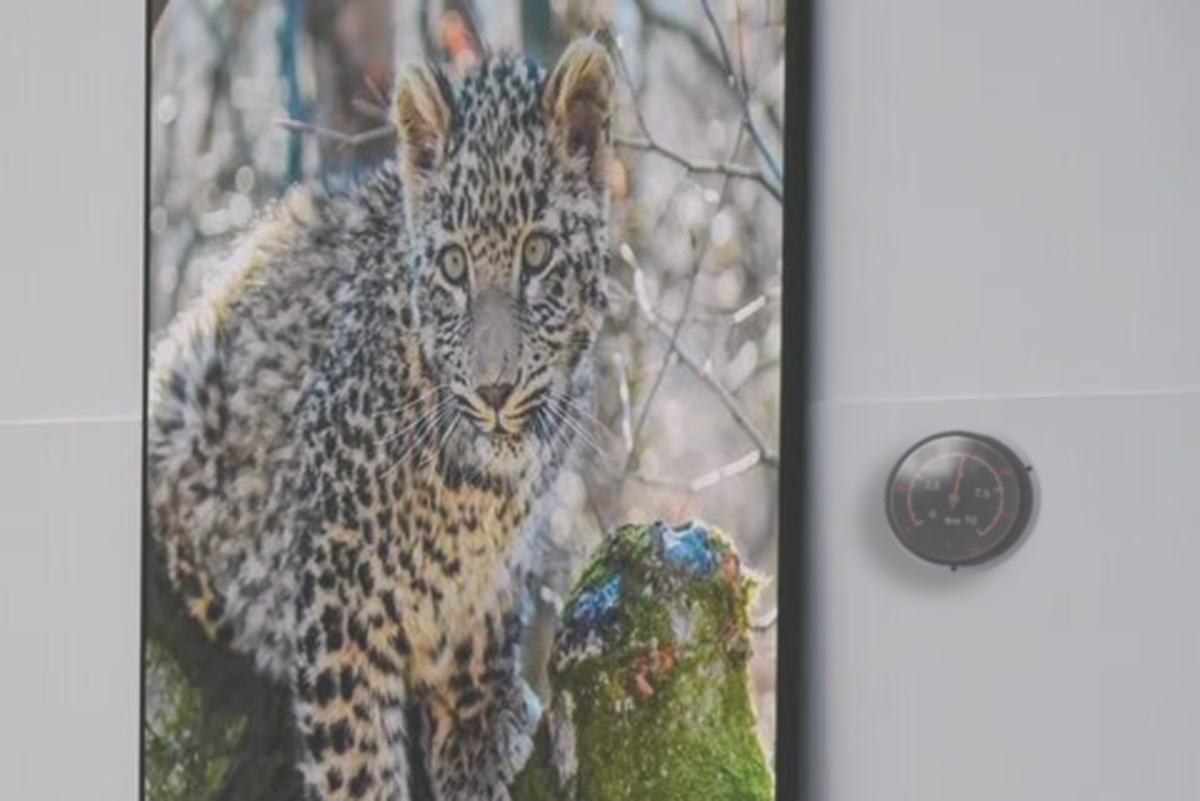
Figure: 5bar
